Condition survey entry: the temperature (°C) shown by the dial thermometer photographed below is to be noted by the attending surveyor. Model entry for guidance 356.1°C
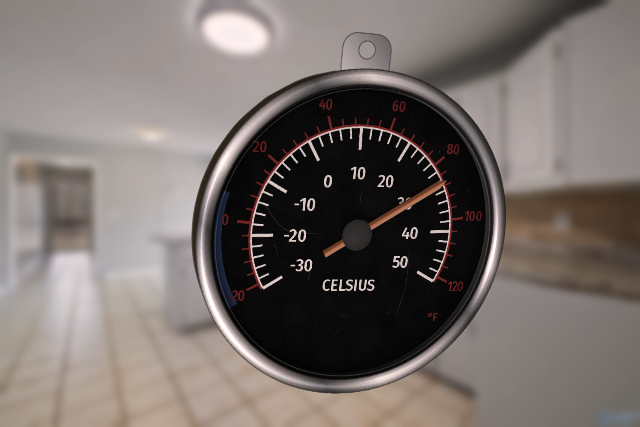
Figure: 30°C
